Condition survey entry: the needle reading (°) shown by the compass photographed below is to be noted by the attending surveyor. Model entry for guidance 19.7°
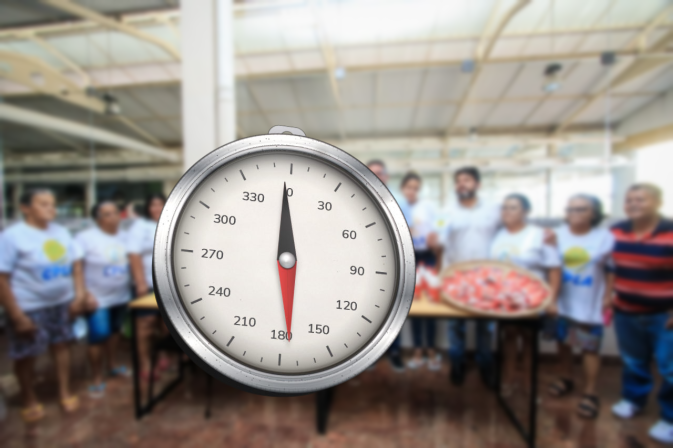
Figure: 175°
